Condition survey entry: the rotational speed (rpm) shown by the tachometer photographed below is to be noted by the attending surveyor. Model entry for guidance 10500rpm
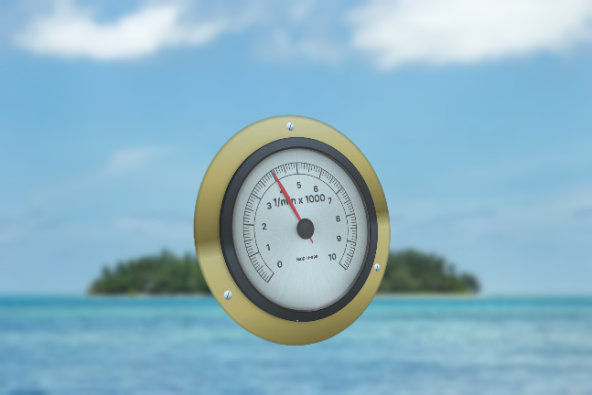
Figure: 4000rpm
